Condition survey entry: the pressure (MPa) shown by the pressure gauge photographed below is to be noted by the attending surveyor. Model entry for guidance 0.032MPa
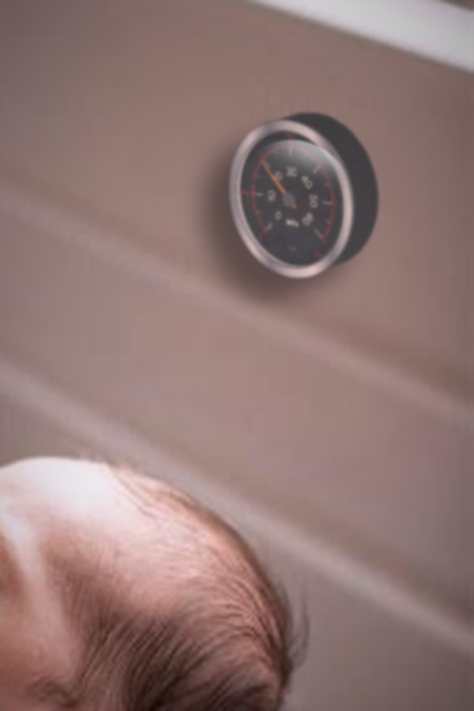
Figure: 20MPa
